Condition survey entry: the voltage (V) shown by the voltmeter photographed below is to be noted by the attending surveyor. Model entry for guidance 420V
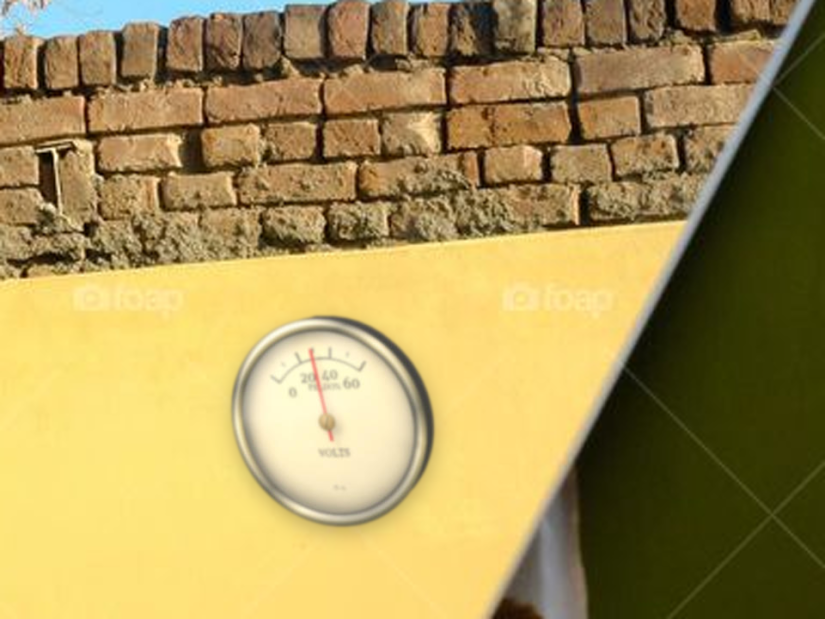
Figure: 30V
